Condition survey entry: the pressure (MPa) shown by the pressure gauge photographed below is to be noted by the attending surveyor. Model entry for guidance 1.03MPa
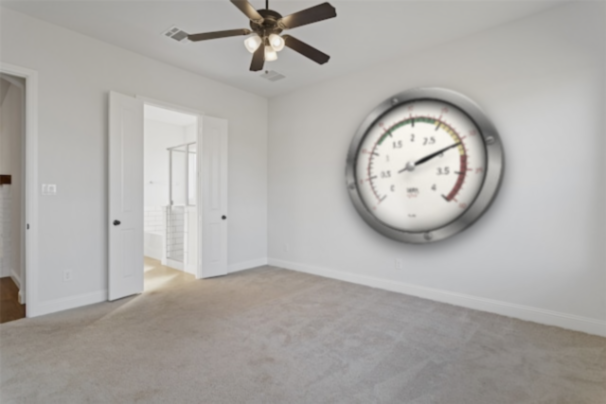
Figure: 3MPa
